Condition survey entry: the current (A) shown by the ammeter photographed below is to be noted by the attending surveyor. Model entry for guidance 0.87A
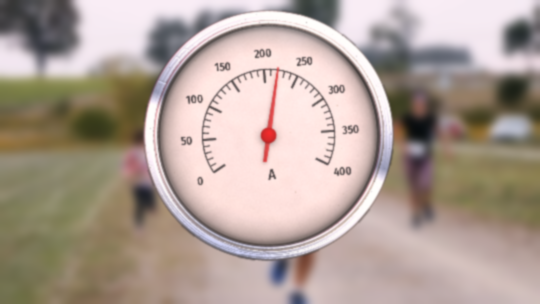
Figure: 220A
